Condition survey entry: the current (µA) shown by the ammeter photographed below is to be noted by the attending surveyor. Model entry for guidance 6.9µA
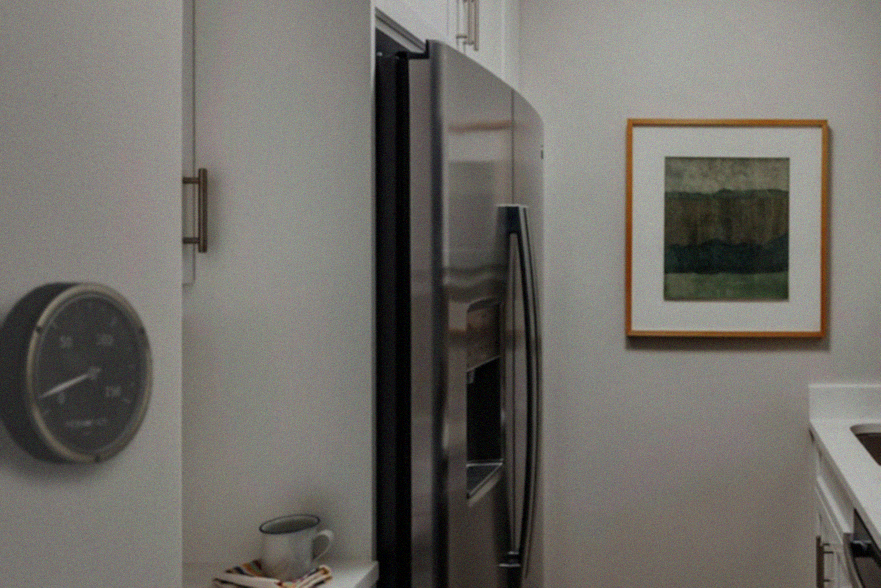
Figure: 10µA
